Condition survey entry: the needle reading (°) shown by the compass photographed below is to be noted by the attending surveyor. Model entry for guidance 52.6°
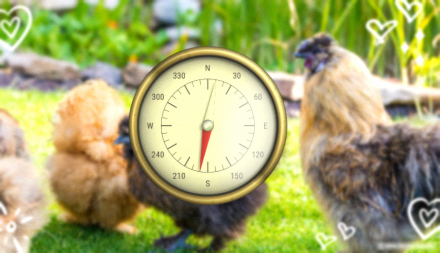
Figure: 190°
